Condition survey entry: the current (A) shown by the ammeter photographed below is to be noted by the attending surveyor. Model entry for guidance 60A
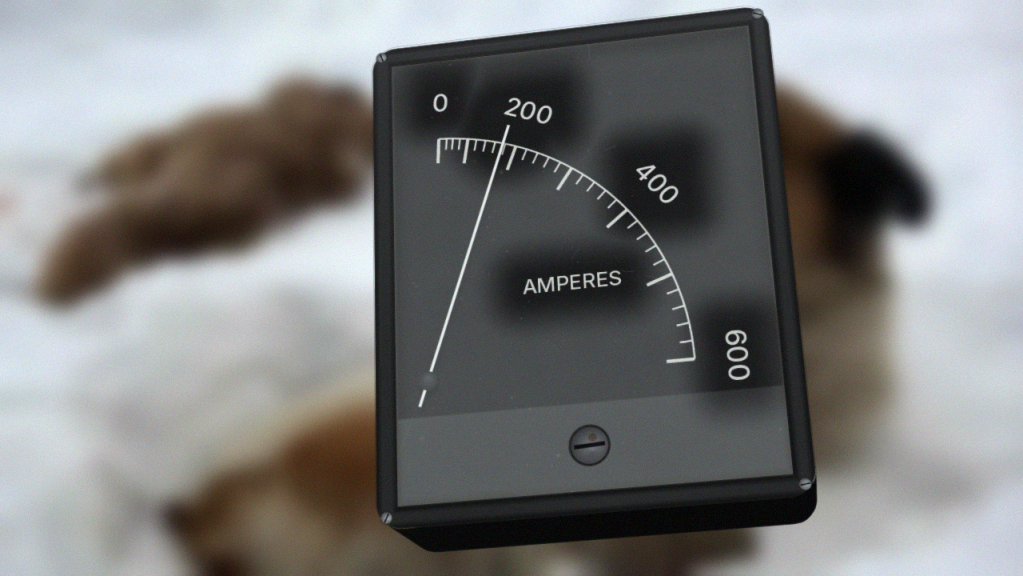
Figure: 180A
